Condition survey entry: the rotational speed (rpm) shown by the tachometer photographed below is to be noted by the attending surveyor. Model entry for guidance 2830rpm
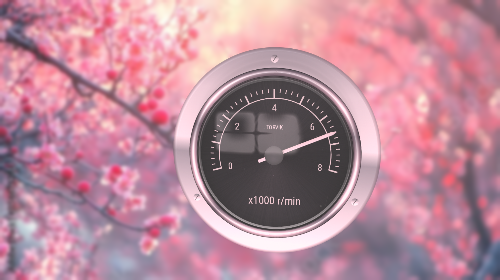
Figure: 6600rpm
